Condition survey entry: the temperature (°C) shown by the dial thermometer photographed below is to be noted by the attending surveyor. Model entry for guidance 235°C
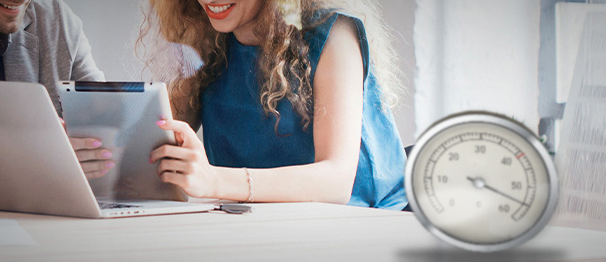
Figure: 55°C
